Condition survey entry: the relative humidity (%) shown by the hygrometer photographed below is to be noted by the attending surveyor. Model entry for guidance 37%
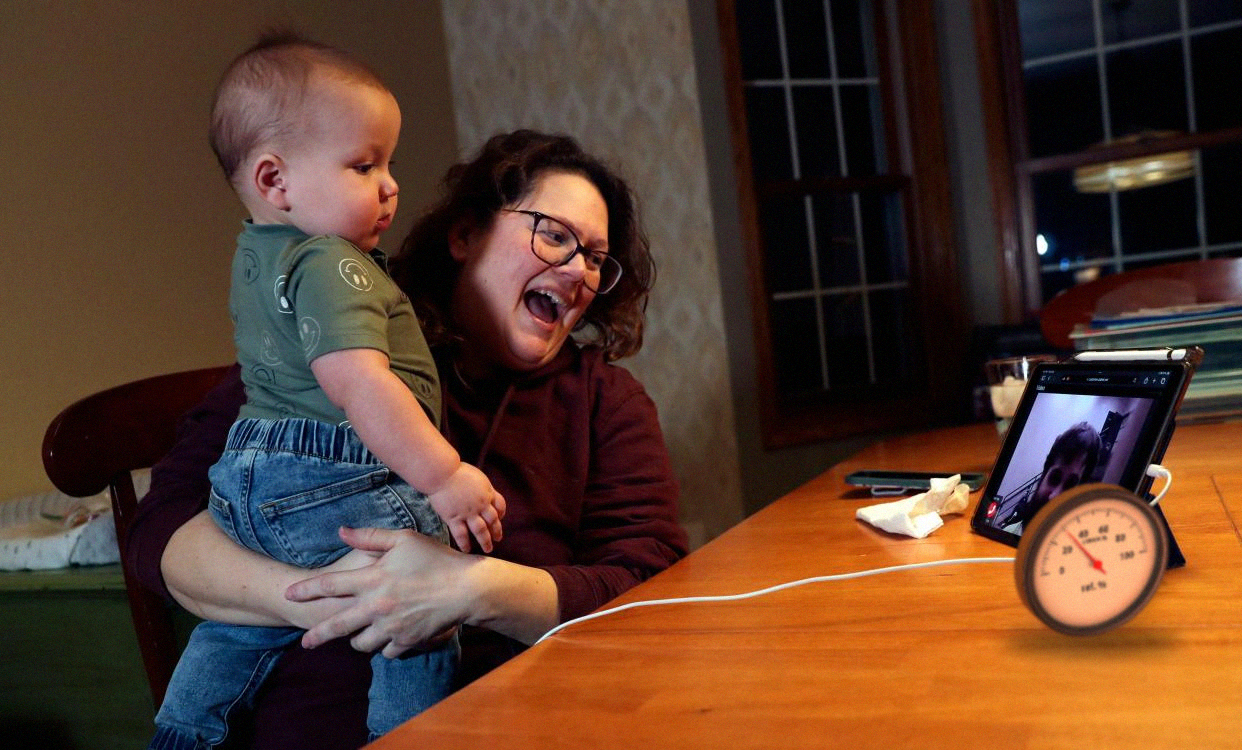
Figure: 30%
